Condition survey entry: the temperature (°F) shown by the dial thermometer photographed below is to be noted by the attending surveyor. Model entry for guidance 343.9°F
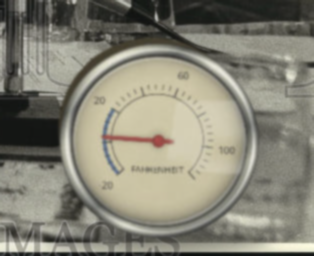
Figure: 4°F
